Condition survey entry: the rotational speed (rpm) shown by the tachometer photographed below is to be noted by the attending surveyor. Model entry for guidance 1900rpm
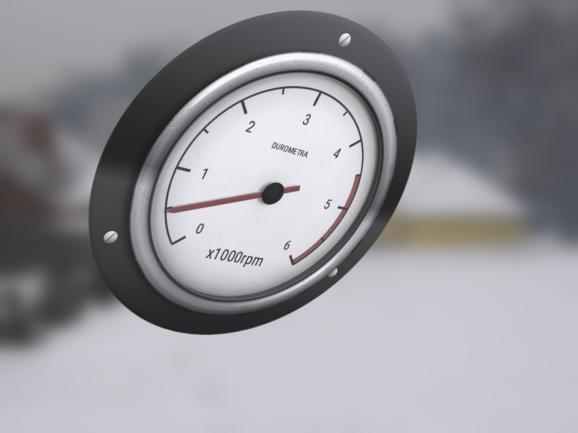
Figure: 500rpm
